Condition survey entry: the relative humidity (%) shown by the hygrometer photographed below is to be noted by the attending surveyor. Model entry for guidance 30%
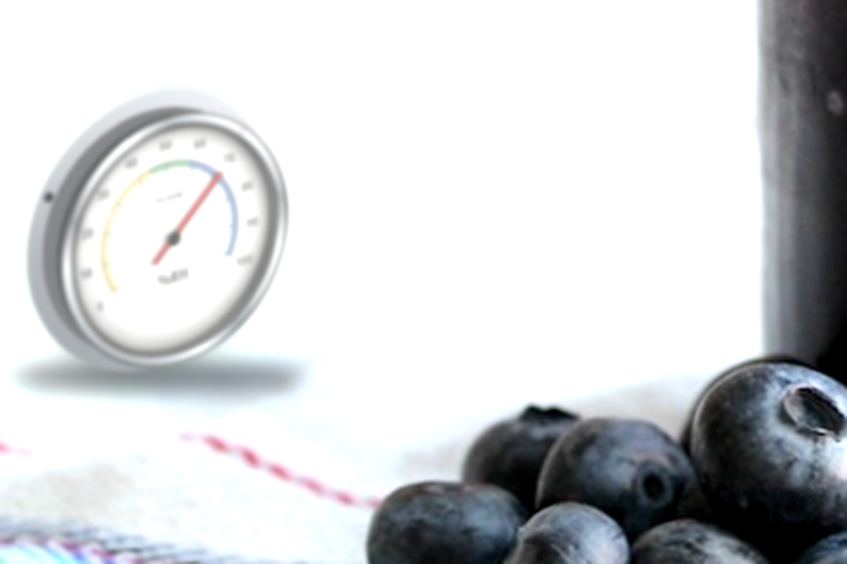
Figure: 70%
